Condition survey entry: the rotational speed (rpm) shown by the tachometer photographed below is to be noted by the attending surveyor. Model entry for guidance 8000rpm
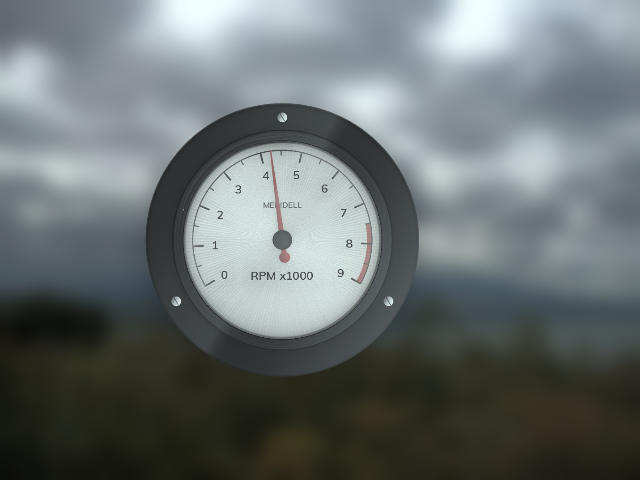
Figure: 4250rpm
